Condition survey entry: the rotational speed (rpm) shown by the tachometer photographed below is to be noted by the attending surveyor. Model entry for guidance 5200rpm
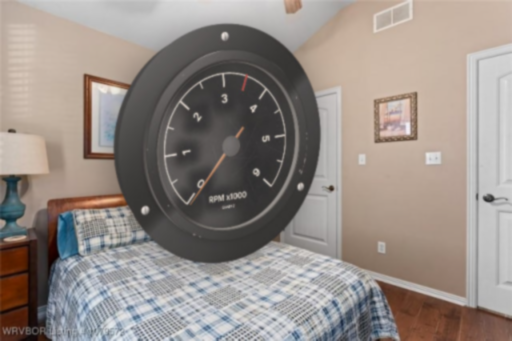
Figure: 0rpm
